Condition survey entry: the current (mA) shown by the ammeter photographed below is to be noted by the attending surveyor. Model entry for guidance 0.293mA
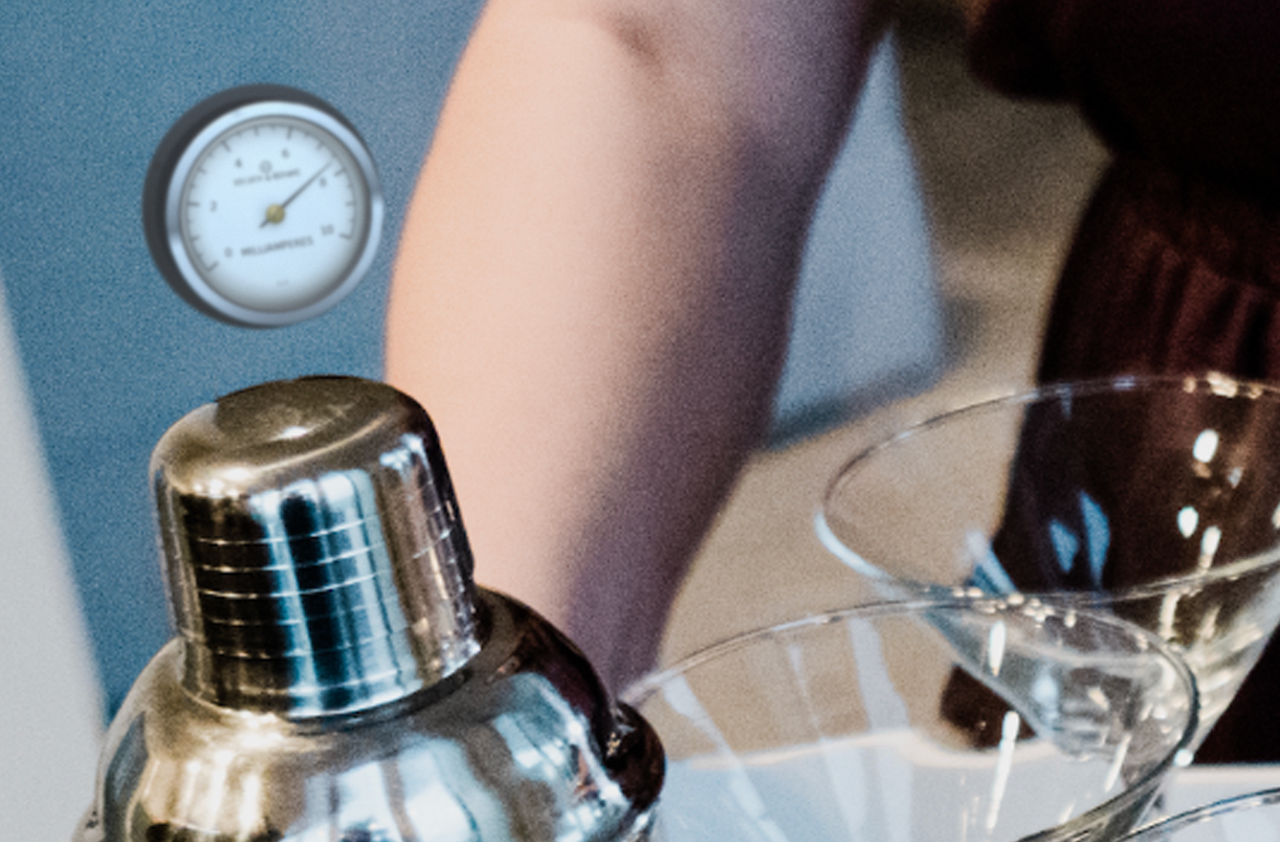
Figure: 7.5mA
